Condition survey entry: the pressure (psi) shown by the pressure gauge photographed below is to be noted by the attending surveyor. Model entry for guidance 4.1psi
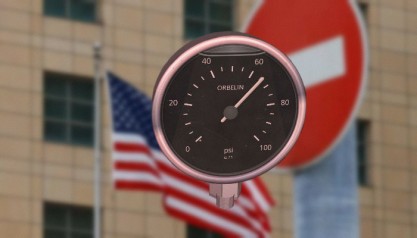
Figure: 65psi
